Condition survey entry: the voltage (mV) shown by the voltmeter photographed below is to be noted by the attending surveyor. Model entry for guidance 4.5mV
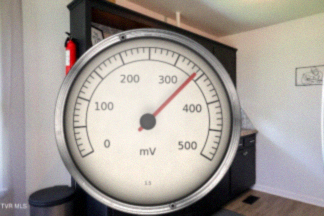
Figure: 340mV
